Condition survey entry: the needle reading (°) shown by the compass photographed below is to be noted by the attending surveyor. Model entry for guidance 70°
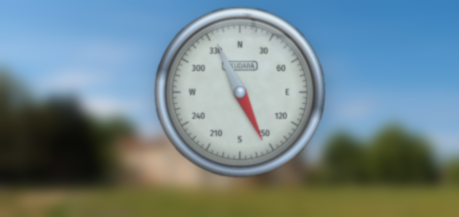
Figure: 155°
